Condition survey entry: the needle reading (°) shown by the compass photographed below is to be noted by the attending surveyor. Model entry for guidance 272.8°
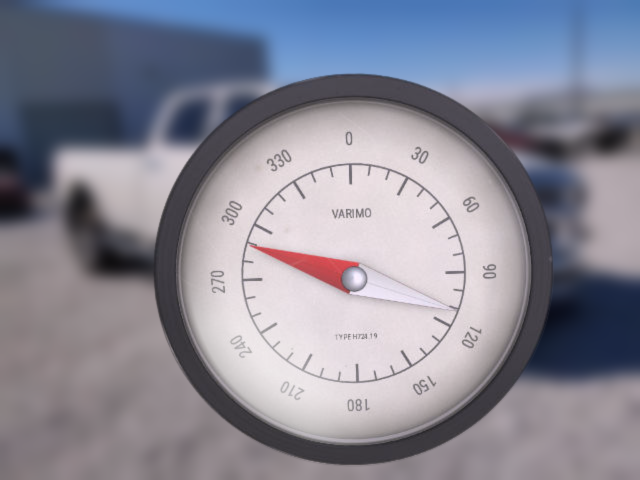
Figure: 290°
